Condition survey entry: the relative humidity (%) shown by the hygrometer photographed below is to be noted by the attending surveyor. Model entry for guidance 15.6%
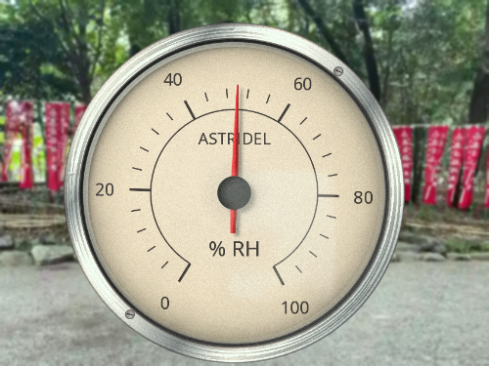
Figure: 50%
